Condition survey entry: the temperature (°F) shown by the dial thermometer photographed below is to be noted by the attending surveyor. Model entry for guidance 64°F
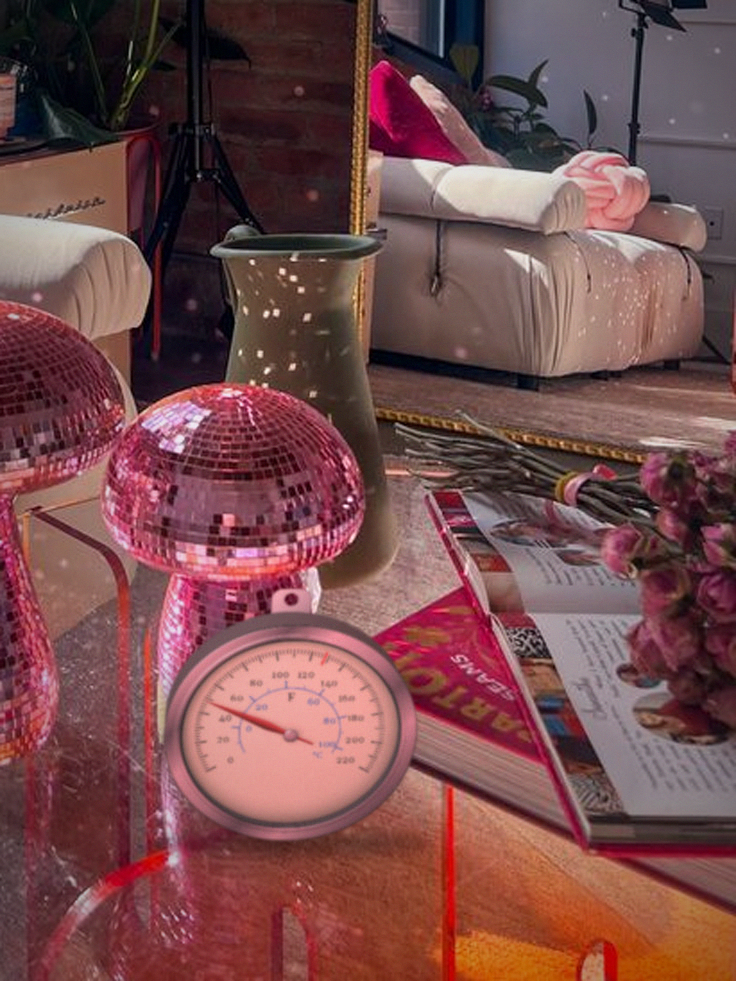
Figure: 50°F
